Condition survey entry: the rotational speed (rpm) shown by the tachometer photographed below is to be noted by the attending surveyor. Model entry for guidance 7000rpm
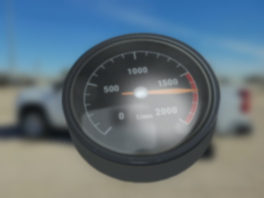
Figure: 1700rpm
